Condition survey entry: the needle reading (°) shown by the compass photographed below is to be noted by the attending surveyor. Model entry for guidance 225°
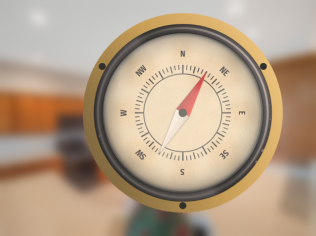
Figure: 30°
